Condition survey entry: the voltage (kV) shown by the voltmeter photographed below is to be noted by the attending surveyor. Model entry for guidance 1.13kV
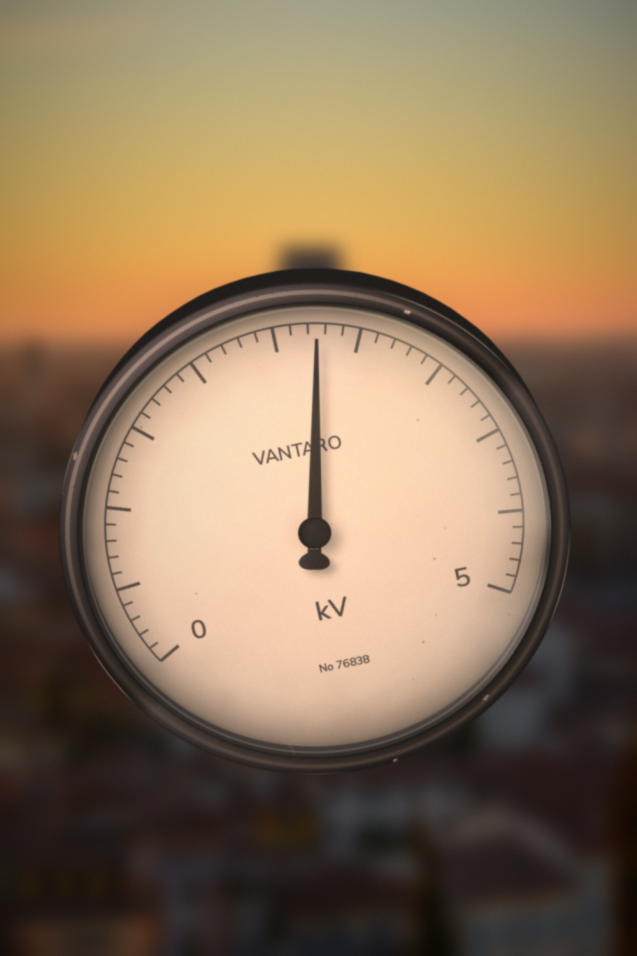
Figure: 2.75kV
